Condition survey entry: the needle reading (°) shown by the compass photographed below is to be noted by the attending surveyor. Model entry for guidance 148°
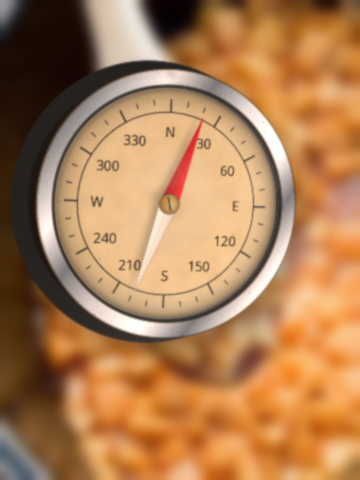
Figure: 20°
